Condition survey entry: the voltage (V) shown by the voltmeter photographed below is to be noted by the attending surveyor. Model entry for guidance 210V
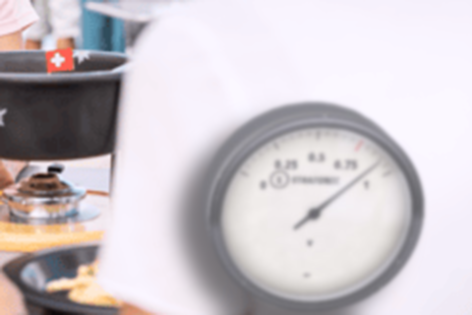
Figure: 0.9V
